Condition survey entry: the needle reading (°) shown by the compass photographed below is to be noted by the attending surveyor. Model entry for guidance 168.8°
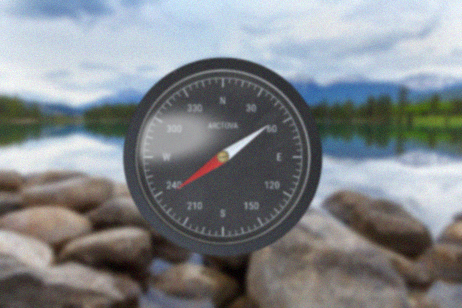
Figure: 235°
